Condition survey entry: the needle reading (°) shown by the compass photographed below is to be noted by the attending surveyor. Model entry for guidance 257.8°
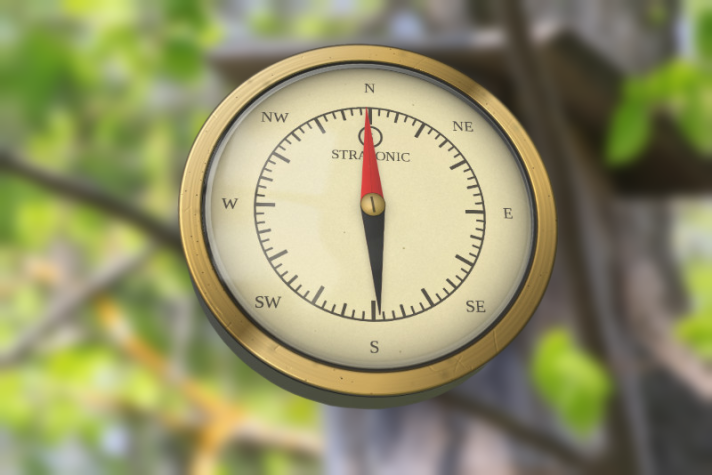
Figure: 357.5°
